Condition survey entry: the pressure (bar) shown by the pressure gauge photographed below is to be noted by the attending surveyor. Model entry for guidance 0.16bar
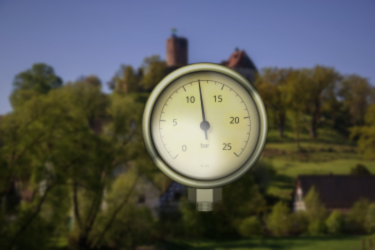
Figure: 12bar
